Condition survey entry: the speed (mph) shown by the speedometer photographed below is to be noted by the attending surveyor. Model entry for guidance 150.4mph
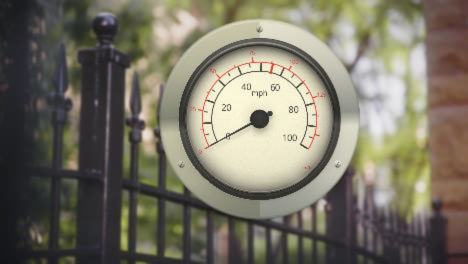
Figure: 0mph
